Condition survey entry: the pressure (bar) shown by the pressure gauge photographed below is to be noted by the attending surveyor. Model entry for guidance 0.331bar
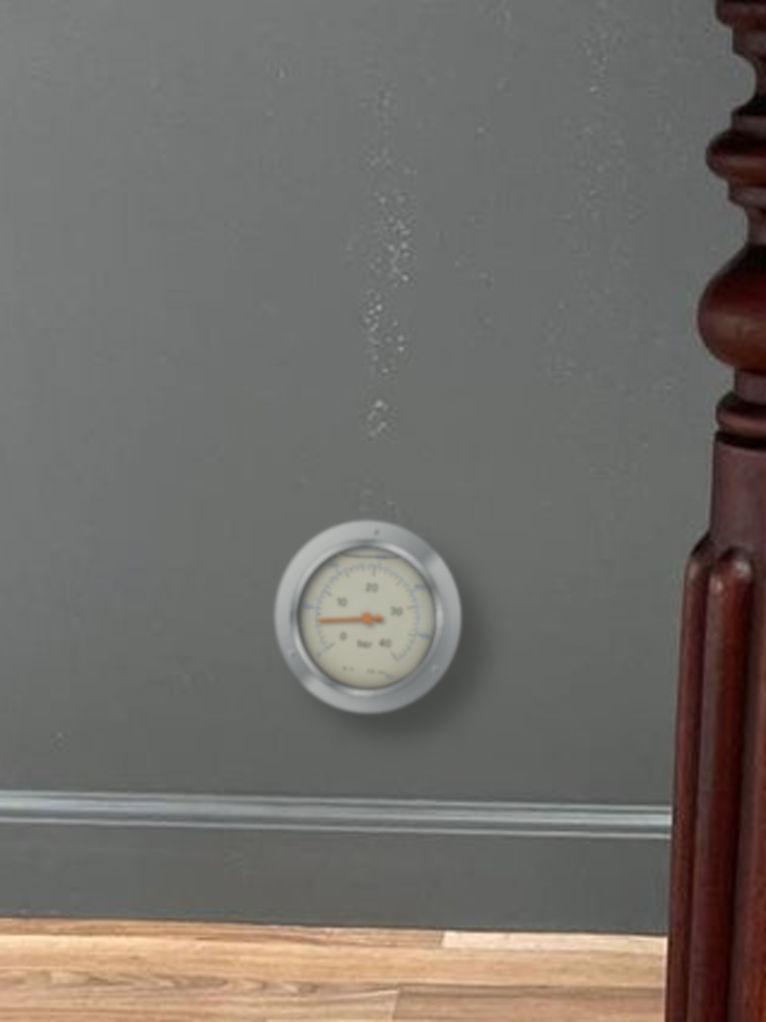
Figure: 5bar
